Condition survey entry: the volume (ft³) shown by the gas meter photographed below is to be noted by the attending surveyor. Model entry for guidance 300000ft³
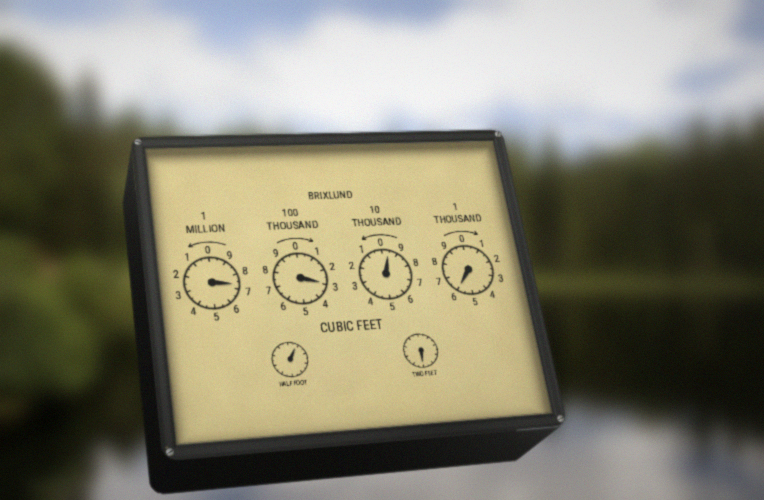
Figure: 729600ft³
